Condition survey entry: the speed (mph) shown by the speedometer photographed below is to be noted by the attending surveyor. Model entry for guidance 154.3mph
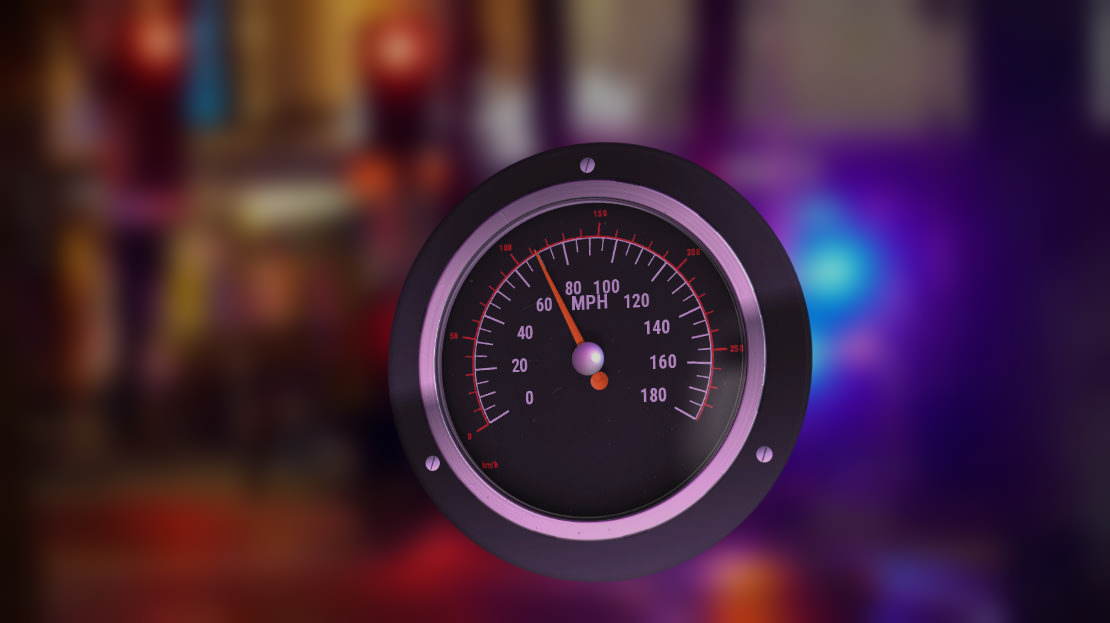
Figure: 70mph
